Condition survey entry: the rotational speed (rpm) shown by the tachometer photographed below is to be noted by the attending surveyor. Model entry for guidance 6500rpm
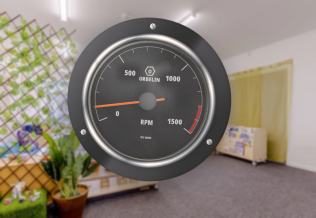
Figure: 100rpm
